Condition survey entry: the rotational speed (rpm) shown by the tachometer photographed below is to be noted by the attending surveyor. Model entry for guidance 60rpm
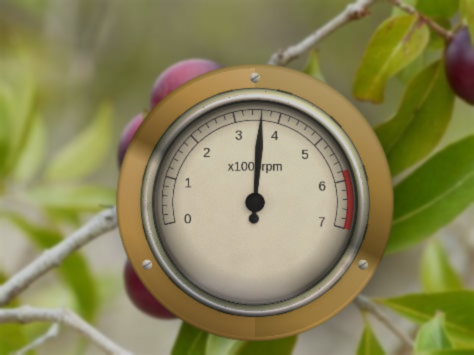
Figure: 3600rpm
